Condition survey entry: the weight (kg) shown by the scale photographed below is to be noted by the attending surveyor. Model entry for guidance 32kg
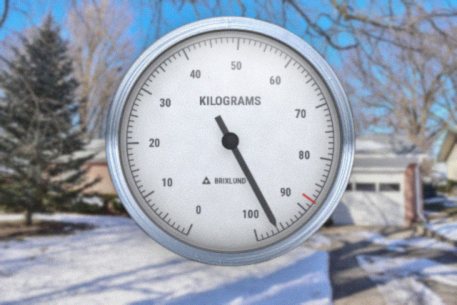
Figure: 96kg
